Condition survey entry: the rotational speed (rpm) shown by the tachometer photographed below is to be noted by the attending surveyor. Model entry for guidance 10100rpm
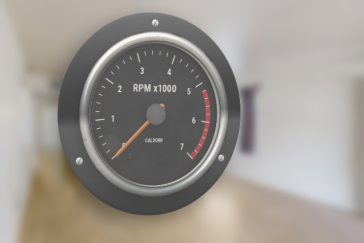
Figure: 0rpm
